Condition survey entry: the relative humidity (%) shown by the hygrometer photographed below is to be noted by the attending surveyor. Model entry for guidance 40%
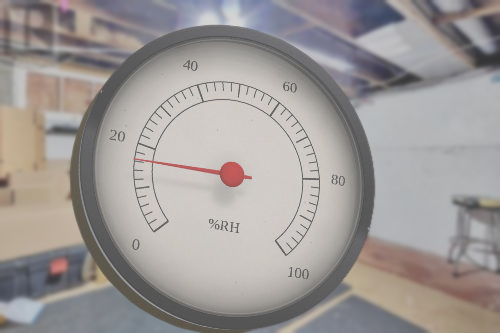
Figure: 16%
